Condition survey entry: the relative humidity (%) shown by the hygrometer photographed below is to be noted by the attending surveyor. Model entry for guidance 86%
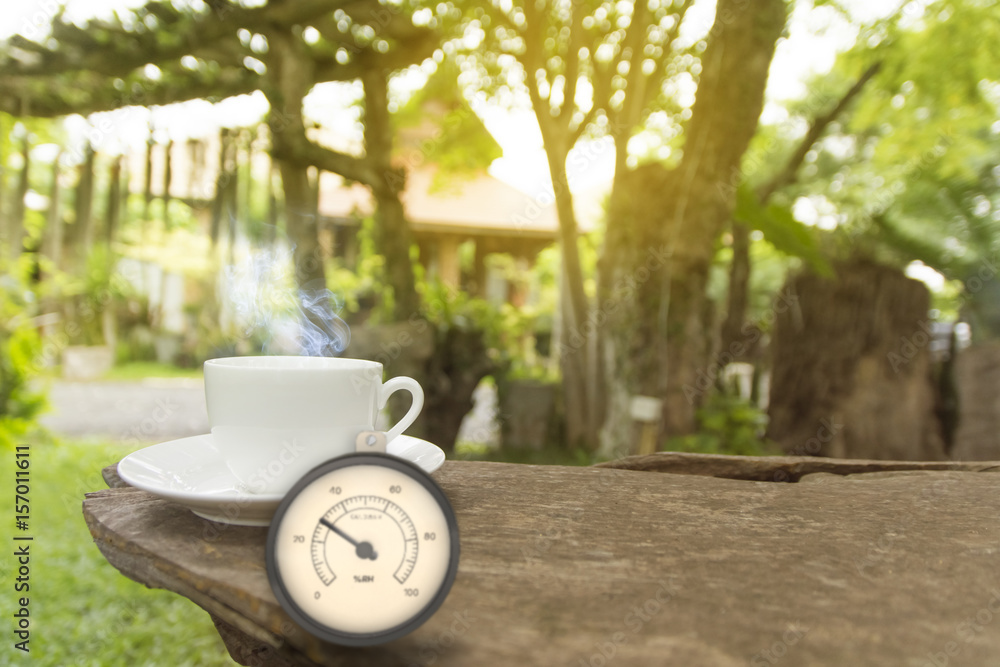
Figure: 30%
